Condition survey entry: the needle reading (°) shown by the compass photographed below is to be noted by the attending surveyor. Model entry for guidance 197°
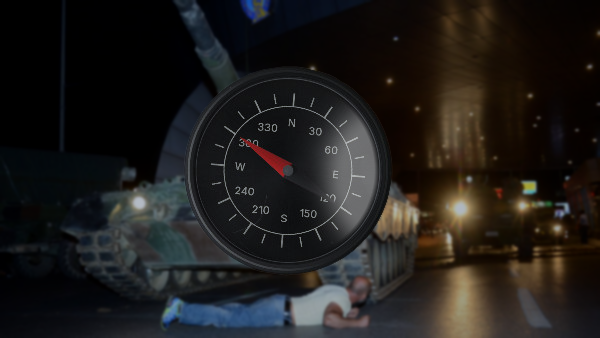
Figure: 300°
